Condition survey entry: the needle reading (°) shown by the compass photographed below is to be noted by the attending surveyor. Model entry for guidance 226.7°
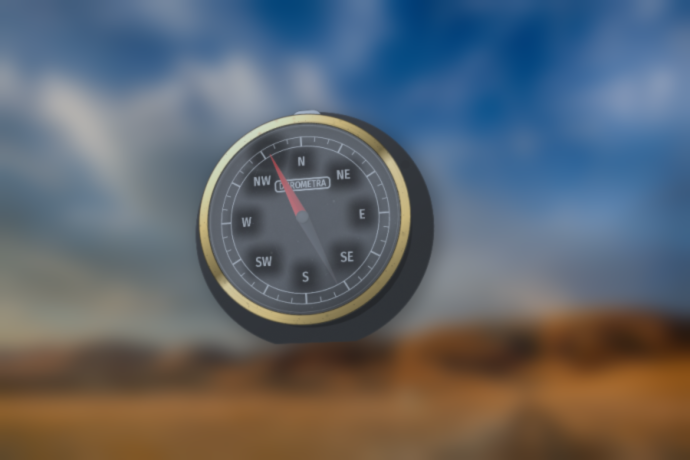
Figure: 335°
